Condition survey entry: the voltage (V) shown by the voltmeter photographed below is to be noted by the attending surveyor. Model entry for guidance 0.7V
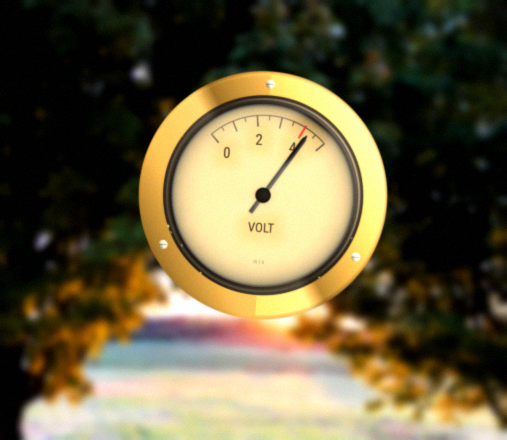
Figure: 4.25V
